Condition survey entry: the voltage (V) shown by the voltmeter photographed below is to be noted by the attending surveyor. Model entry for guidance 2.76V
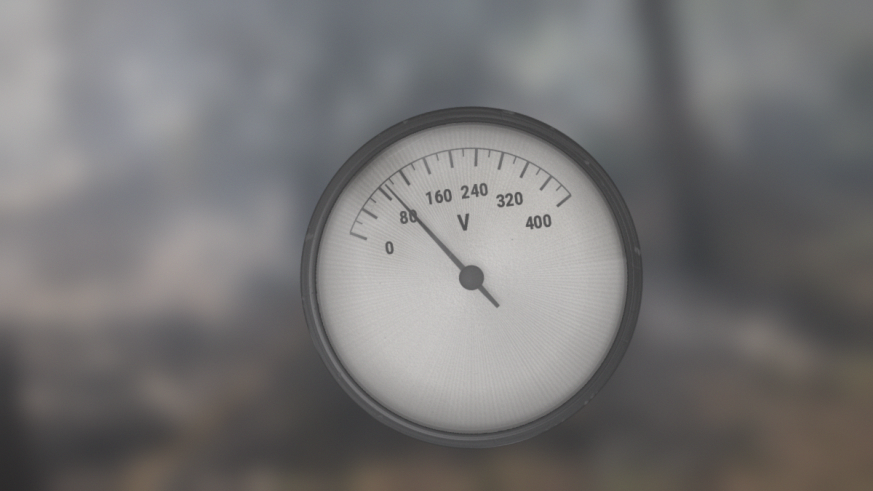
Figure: 90V
